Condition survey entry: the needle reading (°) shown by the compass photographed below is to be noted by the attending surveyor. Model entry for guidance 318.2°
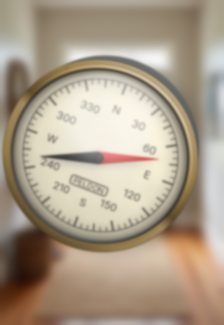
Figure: 70°
